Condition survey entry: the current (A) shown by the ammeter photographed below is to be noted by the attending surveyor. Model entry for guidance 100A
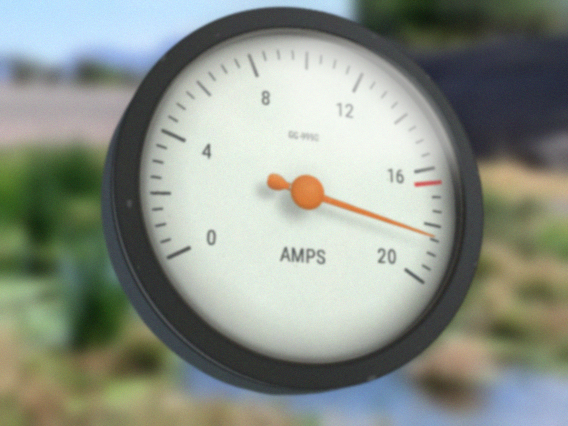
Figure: 18.5A
